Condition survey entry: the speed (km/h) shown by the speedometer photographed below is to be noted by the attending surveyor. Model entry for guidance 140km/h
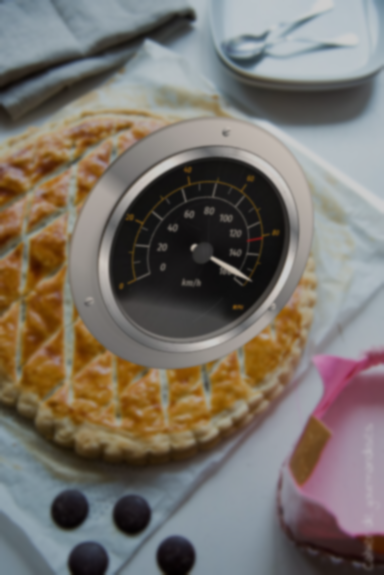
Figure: 155km/h
